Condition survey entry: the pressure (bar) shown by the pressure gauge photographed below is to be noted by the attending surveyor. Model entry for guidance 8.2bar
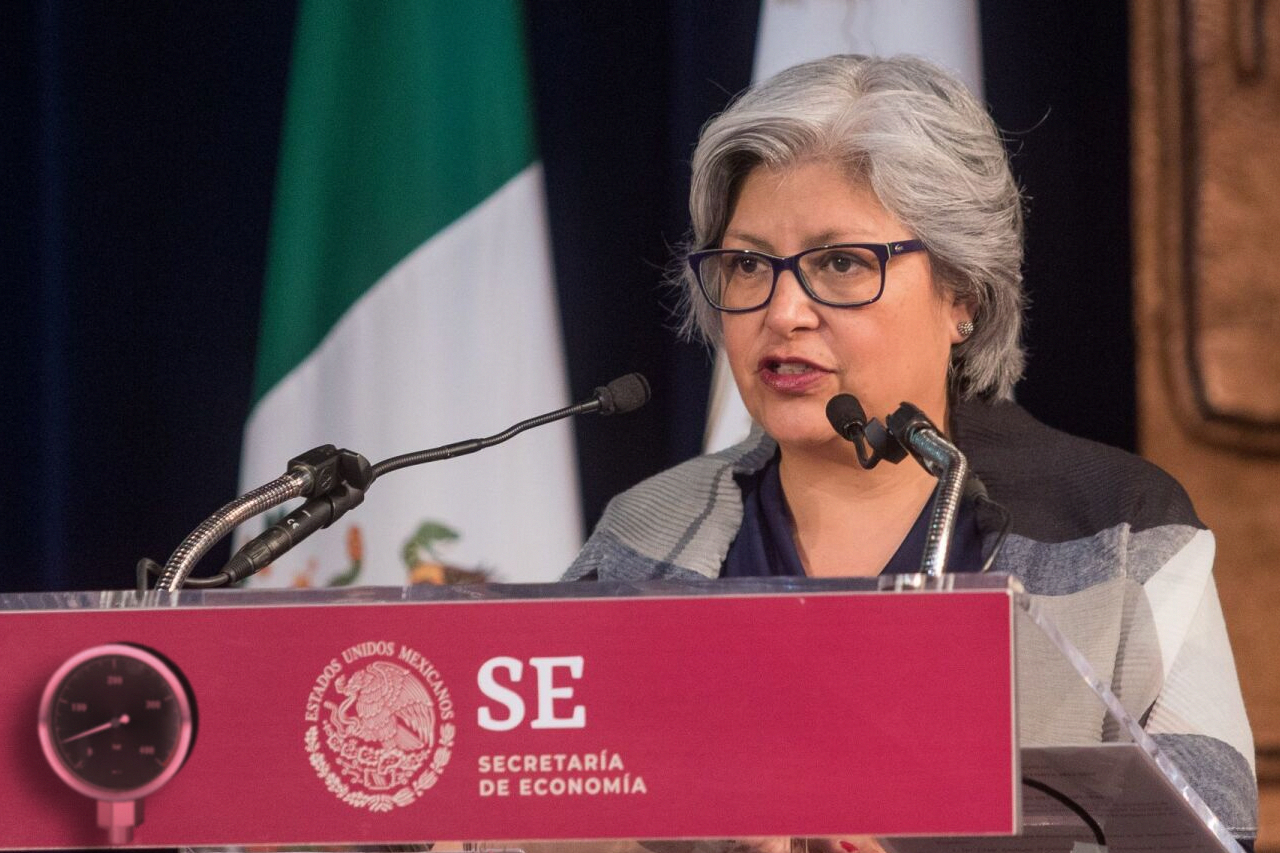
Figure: 40bar
